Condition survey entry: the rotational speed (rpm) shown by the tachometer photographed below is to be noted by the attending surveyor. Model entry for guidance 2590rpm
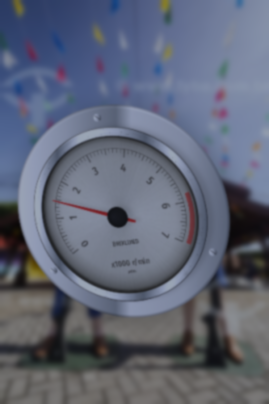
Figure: 1500rpm
